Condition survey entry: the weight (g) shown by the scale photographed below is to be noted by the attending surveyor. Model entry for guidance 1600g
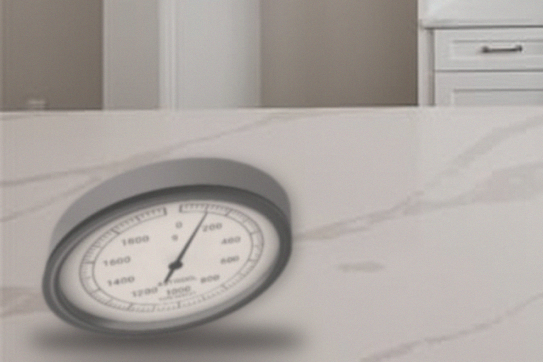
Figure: 100g
